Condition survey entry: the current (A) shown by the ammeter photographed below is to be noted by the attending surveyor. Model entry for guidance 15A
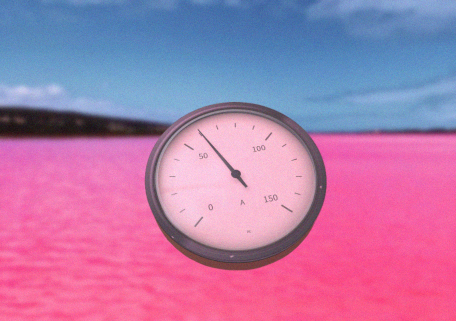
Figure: 60A
